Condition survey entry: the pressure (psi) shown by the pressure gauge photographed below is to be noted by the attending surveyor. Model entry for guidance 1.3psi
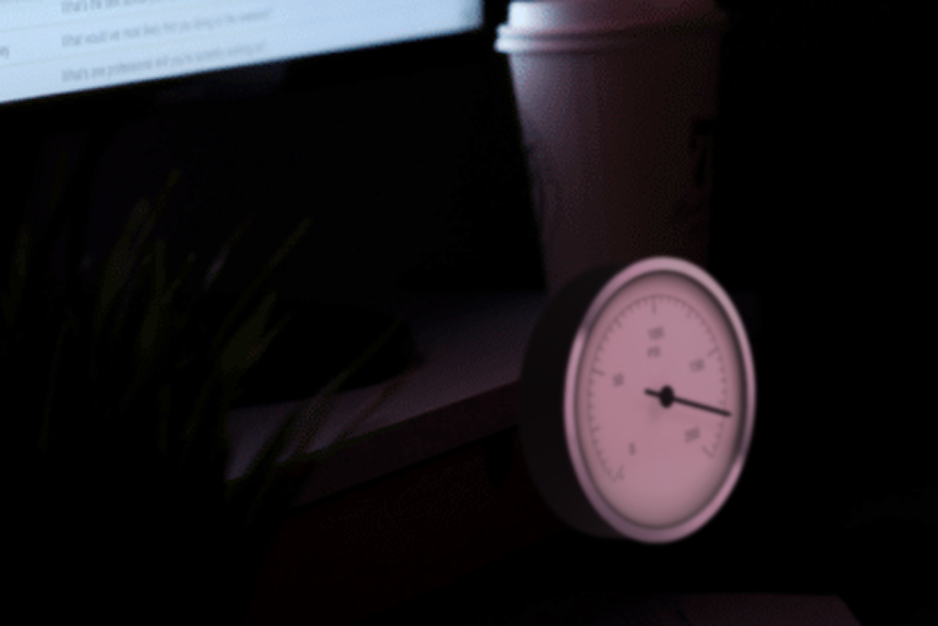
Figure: 180psi
